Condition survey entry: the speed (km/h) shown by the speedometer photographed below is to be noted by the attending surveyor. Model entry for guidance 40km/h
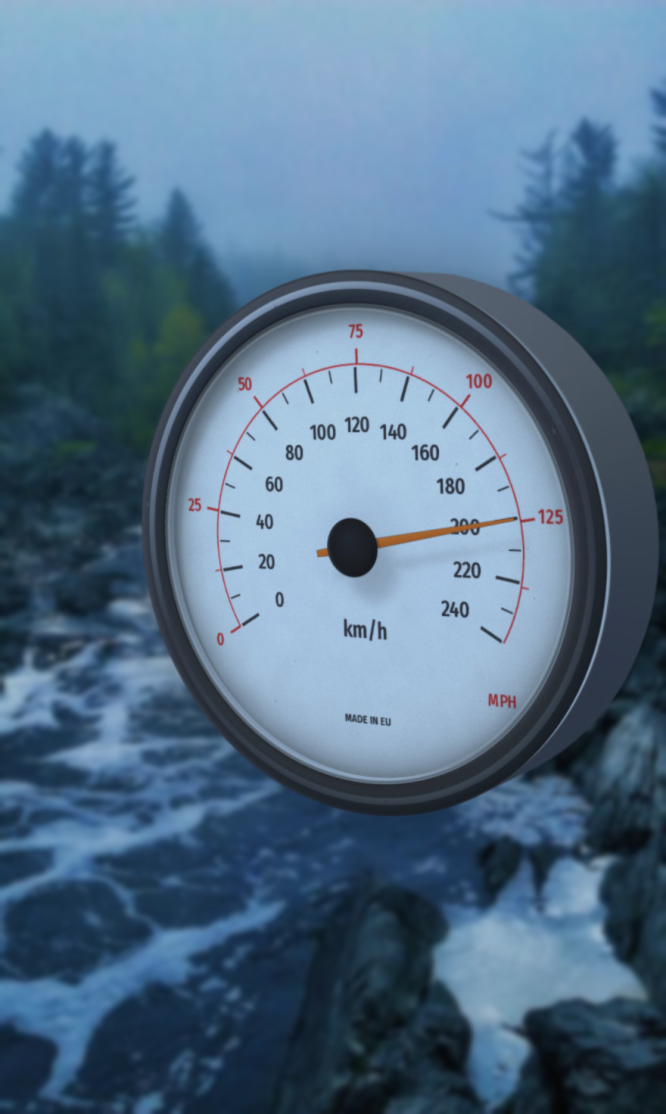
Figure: 200km/h
